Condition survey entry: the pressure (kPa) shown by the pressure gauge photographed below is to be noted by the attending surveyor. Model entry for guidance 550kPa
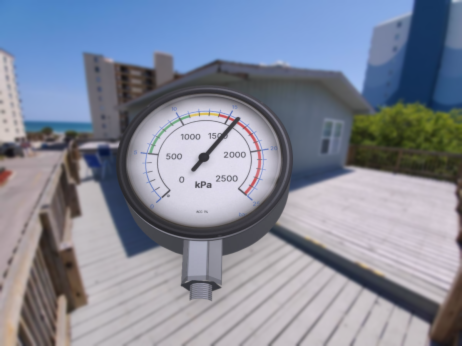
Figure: 1600kPa
